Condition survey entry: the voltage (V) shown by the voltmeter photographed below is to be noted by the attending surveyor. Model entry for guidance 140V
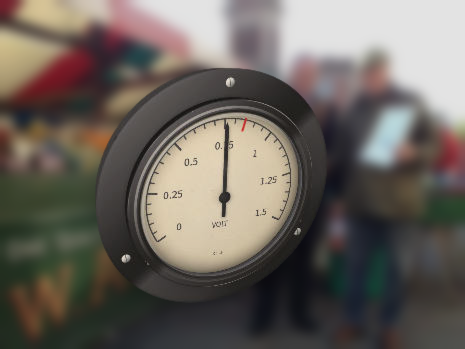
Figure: 0.75V
